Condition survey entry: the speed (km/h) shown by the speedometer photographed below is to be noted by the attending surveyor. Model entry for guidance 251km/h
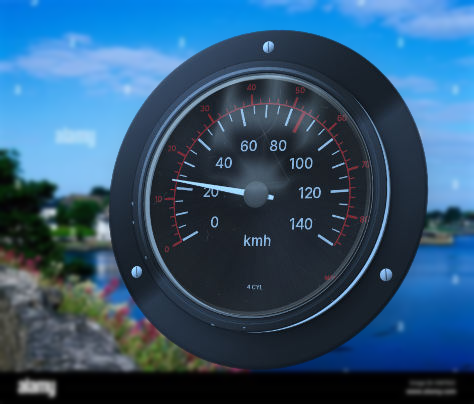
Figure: 22.5km/h
